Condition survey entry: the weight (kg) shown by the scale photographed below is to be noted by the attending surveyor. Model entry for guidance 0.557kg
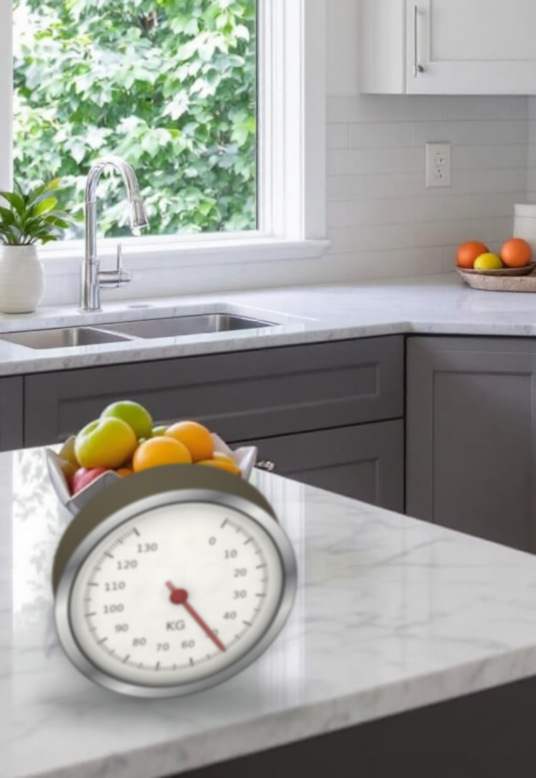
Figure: 50kg
